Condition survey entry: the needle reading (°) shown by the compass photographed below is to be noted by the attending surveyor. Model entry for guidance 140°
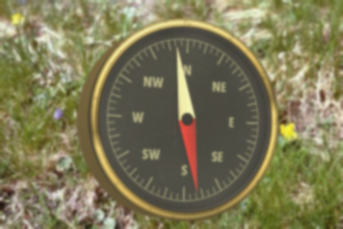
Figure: 170°
